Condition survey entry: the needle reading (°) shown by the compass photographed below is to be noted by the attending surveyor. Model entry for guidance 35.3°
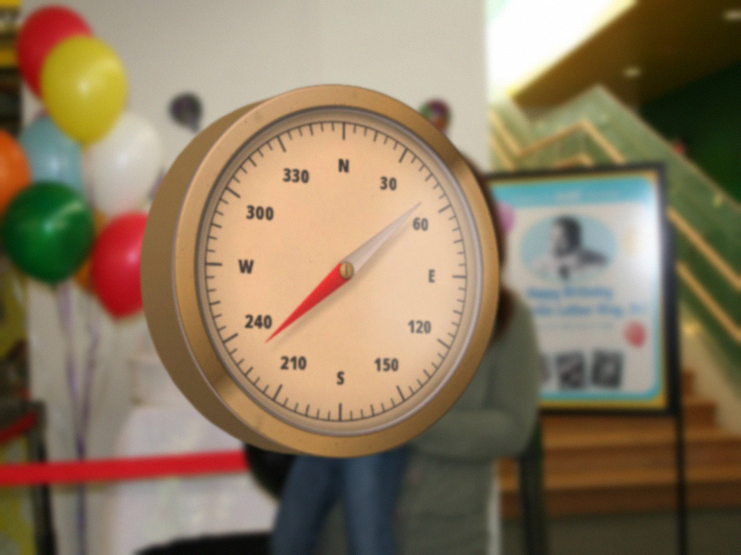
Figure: 230°
